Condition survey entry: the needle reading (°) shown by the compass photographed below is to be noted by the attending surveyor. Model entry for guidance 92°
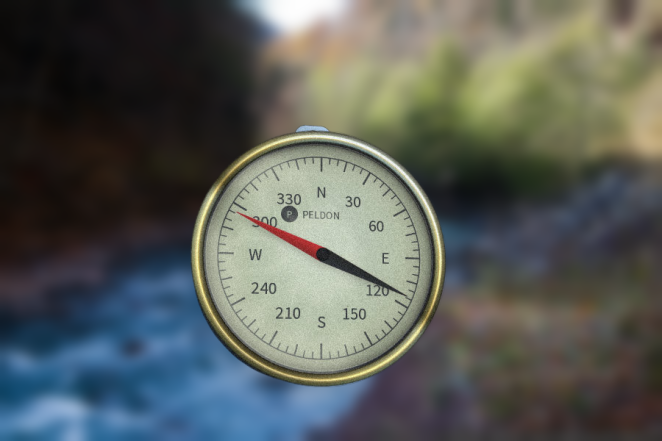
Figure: 295°
